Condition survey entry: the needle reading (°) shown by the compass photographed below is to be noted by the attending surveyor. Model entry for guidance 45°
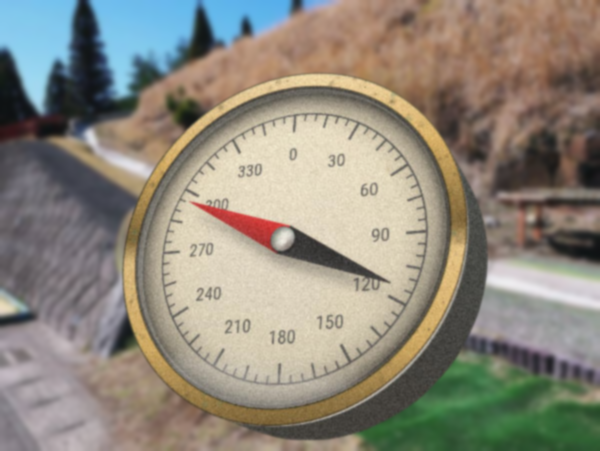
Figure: 295°
